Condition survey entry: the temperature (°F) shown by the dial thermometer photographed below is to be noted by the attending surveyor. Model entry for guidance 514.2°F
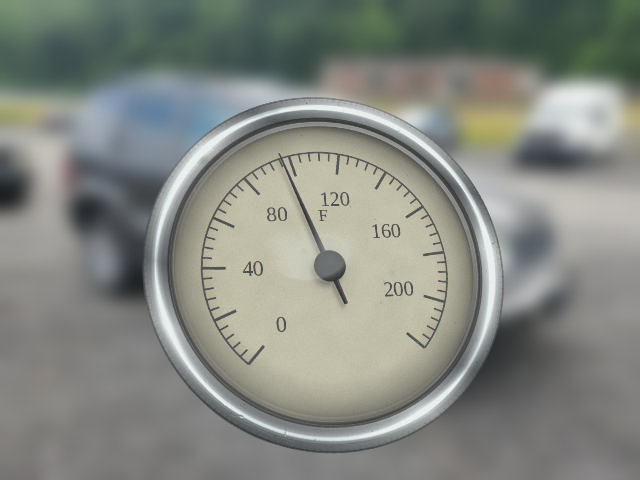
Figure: 96°F
